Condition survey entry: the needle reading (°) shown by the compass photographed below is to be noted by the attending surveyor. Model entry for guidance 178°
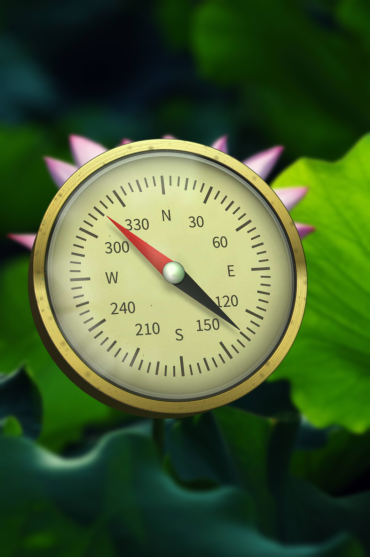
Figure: 315°
